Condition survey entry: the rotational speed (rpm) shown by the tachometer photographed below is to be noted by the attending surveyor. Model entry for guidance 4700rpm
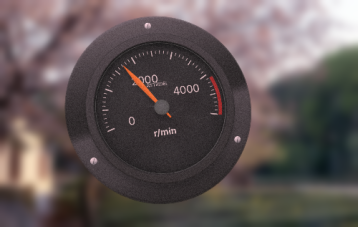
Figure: 1700rpm
